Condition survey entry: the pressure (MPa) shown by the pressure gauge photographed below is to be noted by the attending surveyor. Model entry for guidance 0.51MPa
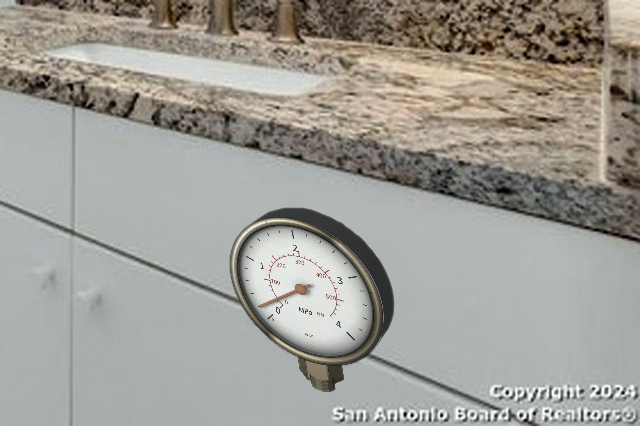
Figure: 0.2MPa
